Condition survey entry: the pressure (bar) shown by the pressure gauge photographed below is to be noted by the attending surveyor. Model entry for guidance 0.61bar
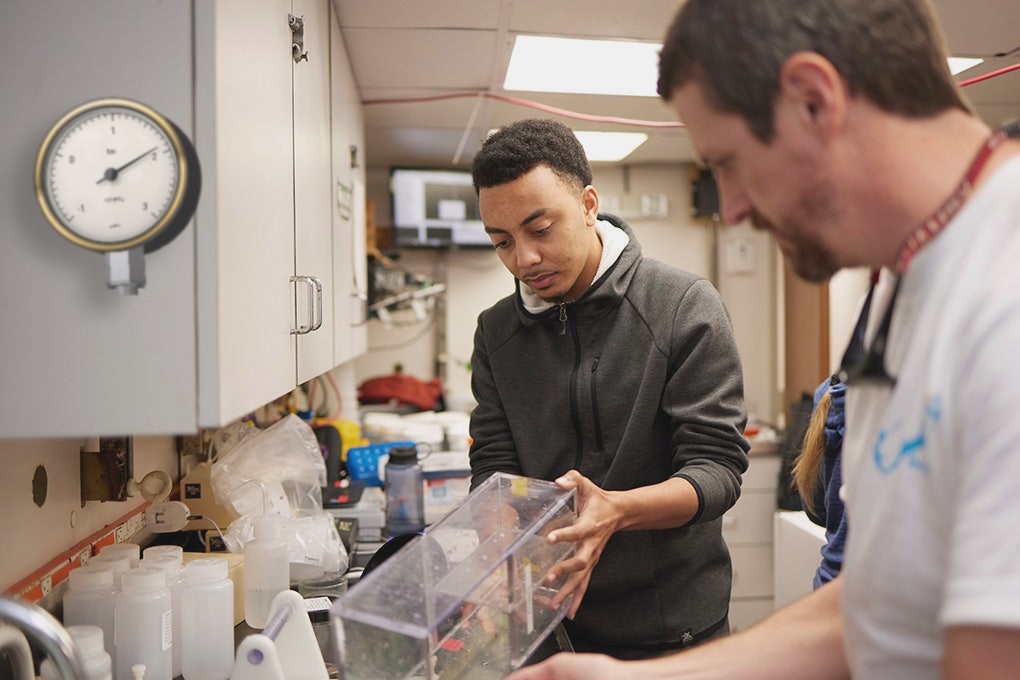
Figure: 1.9bar
